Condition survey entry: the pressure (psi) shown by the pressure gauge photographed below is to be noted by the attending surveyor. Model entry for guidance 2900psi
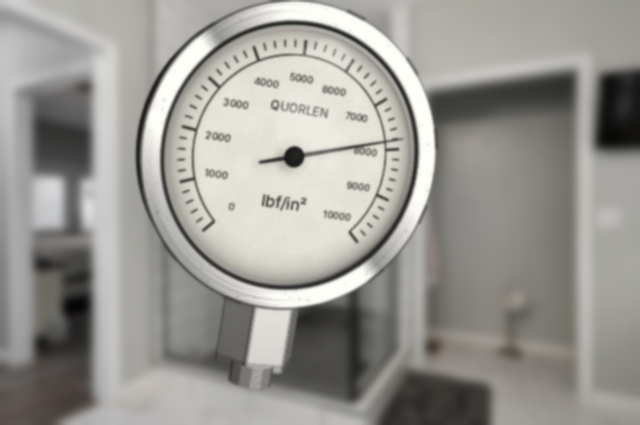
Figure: 7800psi
